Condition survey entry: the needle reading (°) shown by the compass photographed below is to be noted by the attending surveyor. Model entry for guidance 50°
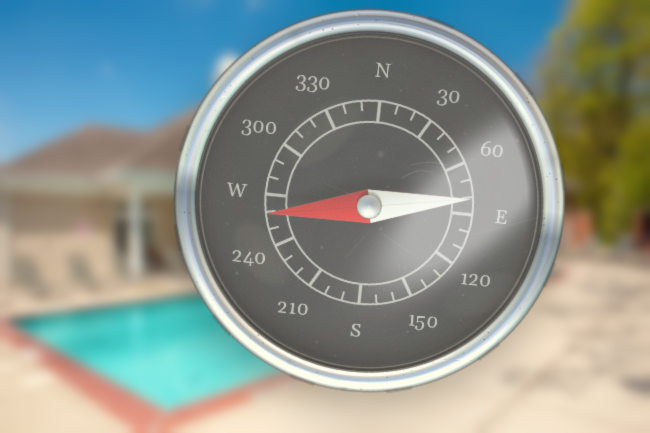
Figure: 260°
